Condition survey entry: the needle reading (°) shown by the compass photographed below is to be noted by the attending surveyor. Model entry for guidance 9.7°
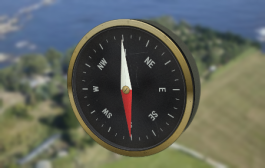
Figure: 180°
